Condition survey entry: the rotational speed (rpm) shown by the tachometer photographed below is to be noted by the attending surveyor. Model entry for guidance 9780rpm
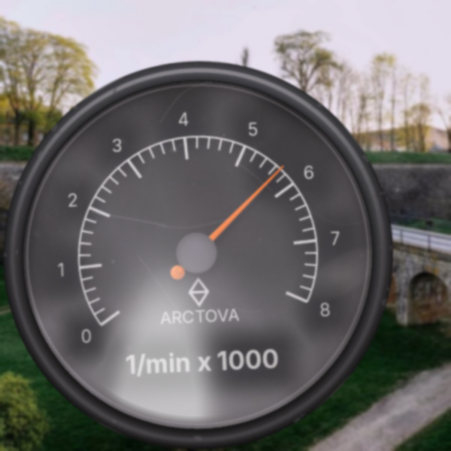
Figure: 5700rpm
